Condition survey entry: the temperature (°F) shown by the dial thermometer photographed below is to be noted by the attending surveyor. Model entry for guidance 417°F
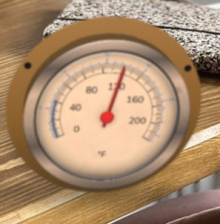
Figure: 120°F
